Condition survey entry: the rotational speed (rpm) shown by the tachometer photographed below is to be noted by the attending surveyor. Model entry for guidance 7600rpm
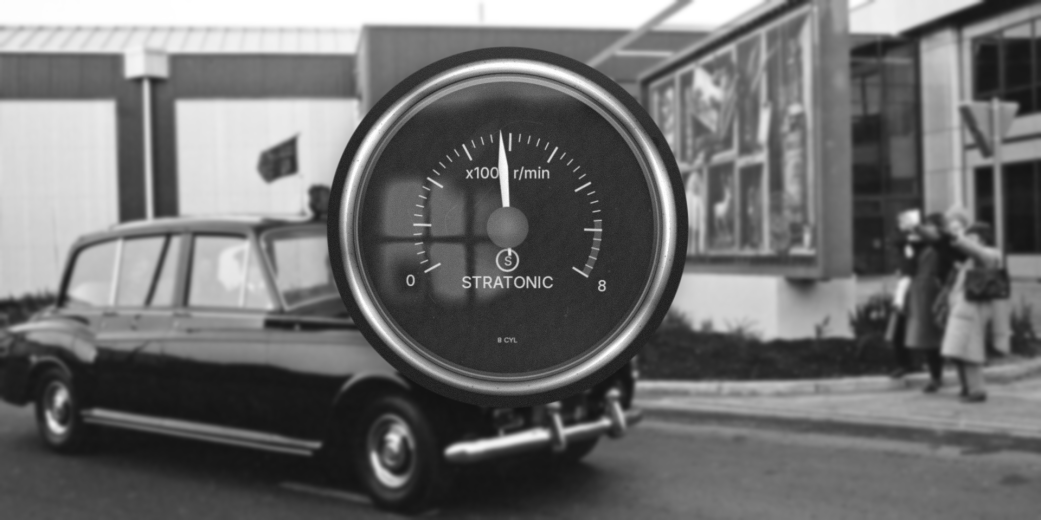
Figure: 3800rpm
